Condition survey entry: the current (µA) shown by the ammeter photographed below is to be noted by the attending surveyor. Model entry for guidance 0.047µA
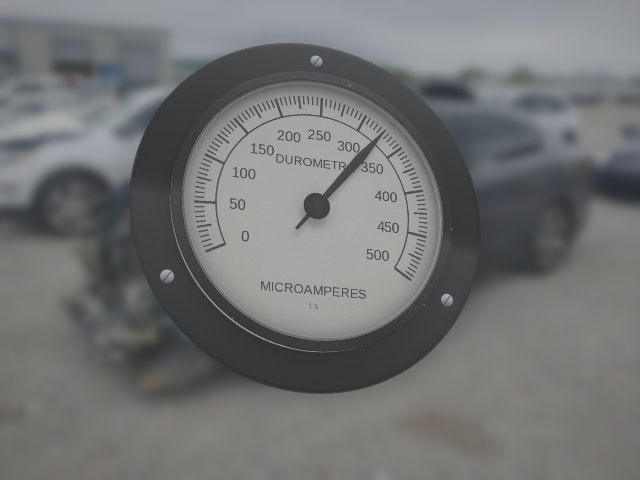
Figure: 325µA
